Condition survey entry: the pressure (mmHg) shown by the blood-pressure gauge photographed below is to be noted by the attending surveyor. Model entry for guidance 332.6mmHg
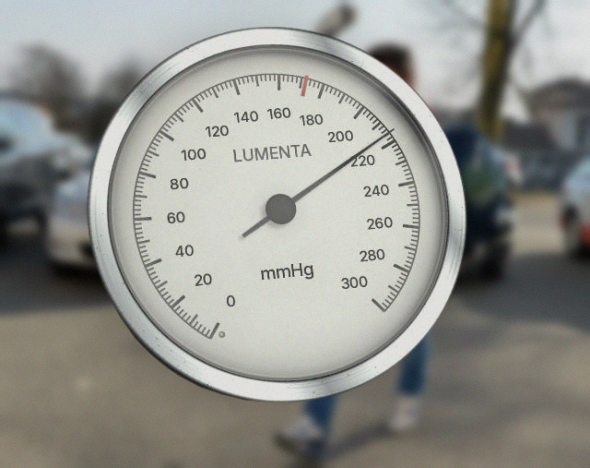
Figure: 216mmHg
